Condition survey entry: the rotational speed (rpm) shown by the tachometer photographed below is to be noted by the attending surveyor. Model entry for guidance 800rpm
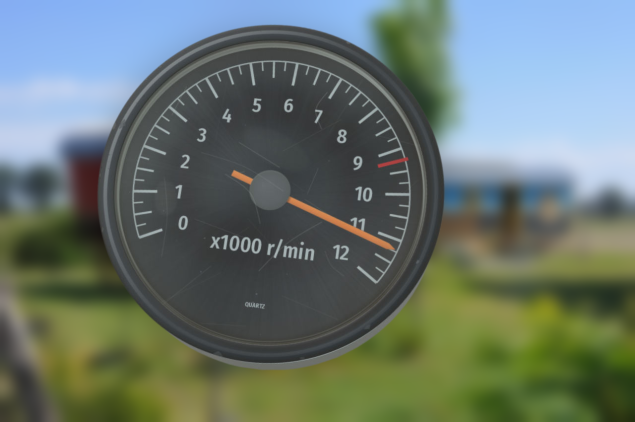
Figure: 11250rpm
